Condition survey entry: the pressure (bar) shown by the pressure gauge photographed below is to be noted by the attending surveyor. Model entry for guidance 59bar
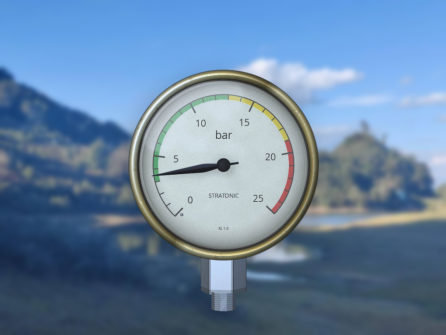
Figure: 3.5bar
